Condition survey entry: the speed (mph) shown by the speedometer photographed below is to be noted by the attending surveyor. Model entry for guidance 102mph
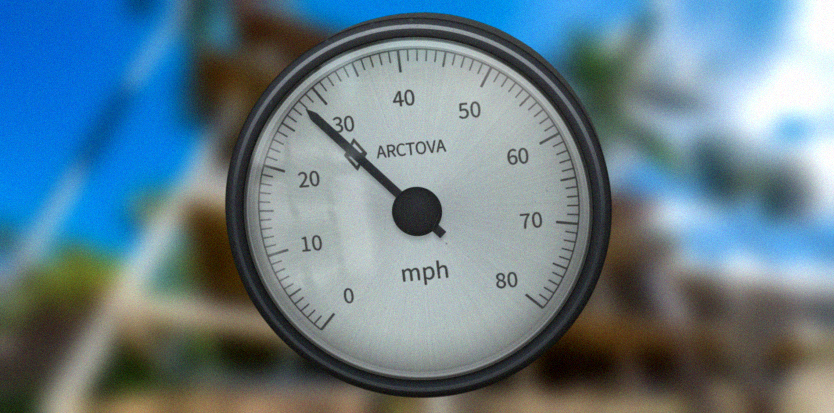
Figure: 28mph
